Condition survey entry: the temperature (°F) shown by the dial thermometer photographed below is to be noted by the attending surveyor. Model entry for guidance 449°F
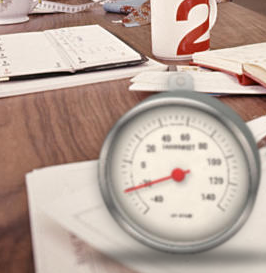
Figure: -20°F
